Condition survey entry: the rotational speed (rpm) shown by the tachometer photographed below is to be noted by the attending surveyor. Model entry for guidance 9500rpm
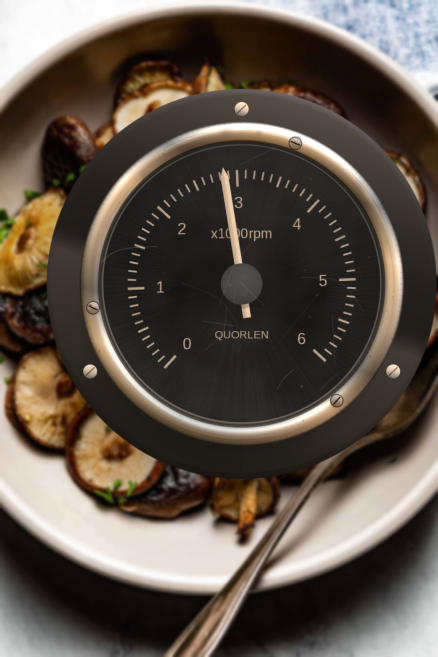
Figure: 2850rpm
